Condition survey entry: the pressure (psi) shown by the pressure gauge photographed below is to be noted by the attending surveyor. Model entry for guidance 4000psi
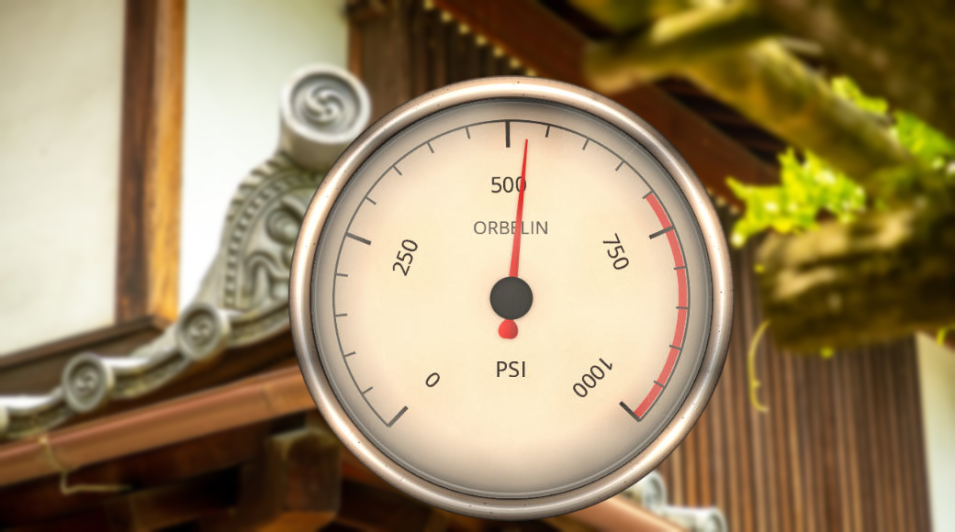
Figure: 525psi
